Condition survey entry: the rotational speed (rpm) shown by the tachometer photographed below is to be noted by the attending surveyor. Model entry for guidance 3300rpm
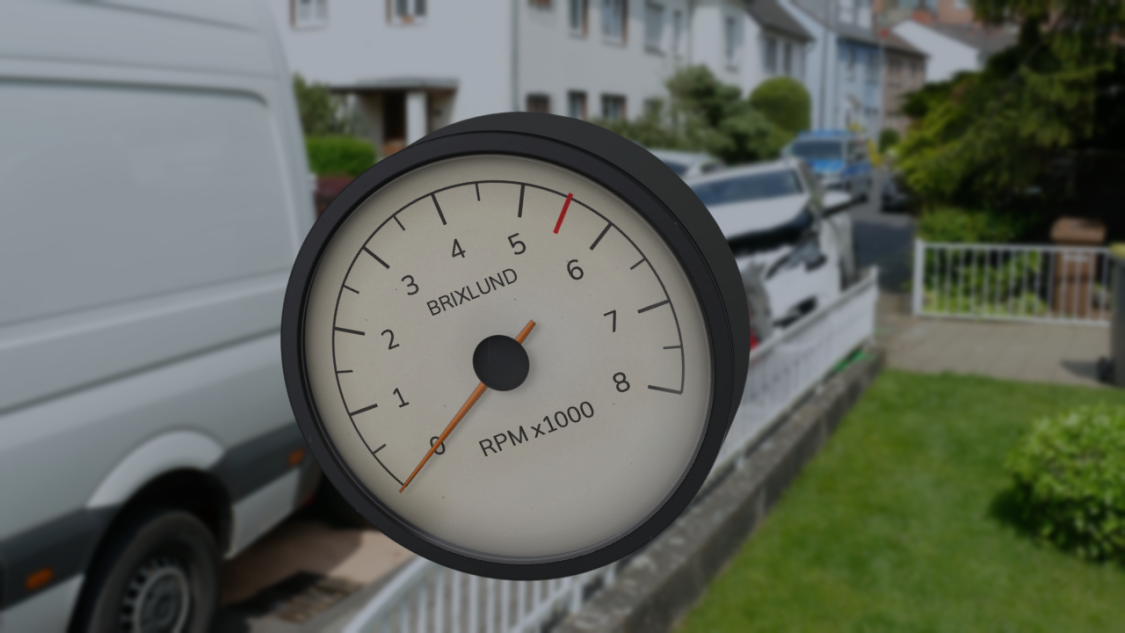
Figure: 0rpm
